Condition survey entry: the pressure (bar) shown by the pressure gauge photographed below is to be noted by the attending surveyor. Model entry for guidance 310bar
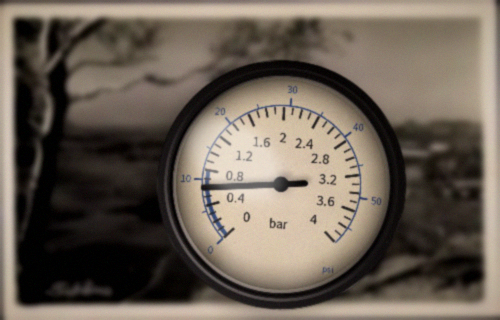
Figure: 0.6bar
